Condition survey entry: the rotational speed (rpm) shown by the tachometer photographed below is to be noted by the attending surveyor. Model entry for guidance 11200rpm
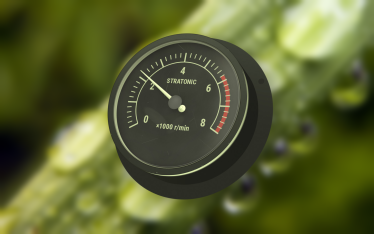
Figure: 2200rpm
